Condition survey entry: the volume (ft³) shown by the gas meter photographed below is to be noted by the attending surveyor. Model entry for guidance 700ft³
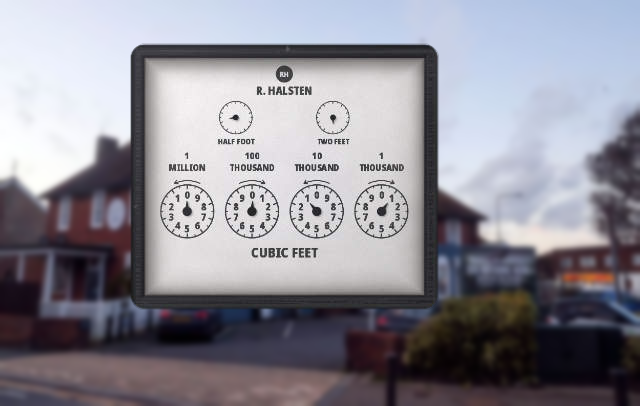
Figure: 1100ft³
